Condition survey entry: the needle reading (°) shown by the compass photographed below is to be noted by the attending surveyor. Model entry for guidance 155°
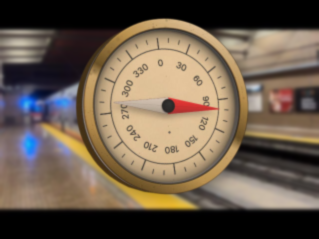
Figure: 100°
